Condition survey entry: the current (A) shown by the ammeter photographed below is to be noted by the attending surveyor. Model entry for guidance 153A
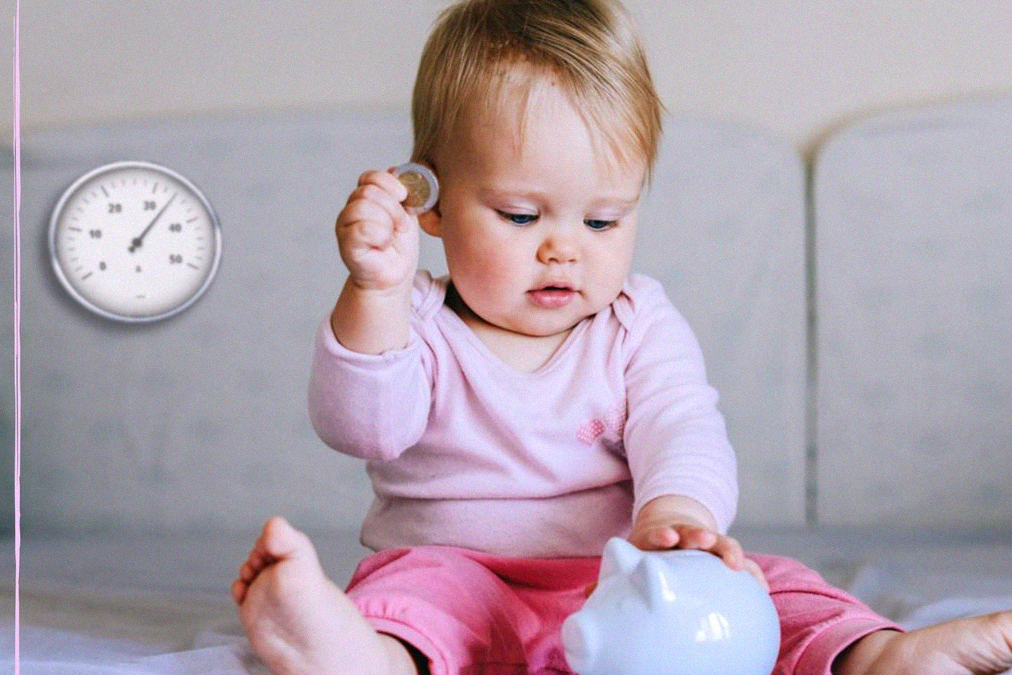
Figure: 34A
